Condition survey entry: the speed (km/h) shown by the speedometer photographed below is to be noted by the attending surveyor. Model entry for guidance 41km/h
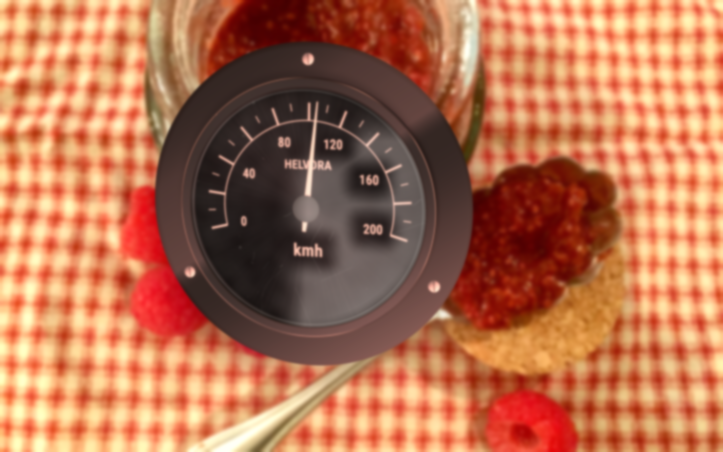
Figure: 105km/h
